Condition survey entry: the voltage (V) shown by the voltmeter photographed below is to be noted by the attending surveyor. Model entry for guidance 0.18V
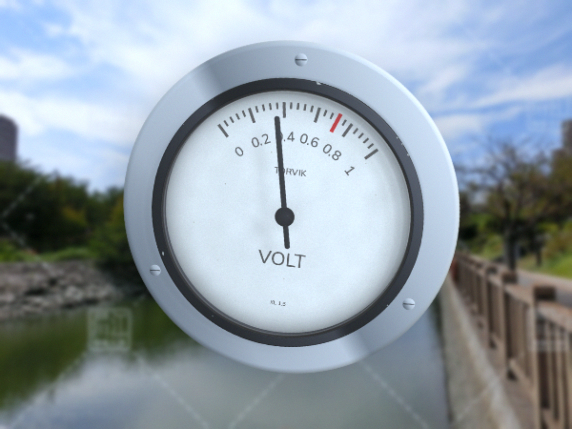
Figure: 0.36V
